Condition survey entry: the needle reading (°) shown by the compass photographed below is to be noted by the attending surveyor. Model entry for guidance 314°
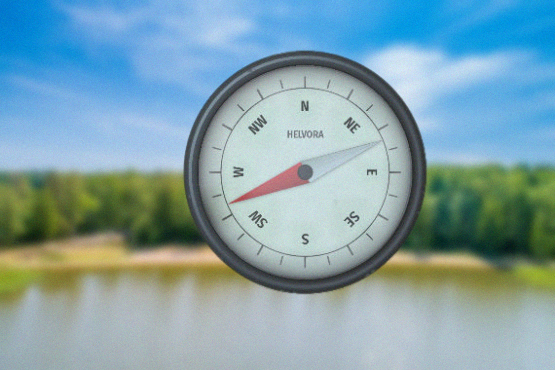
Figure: 247.5°
